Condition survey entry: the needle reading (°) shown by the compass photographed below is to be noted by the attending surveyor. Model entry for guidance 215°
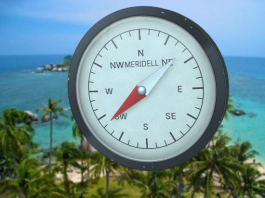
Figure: 230°
